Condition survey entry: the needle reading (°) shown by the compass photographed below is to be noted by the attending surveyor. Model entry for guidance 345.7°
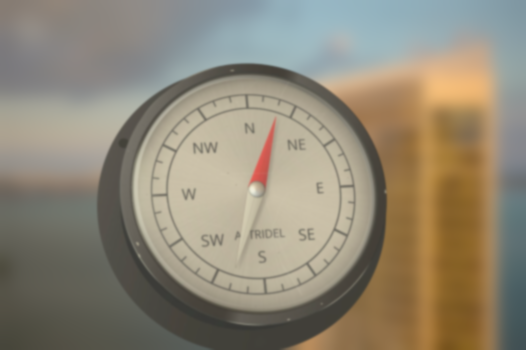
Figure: 20°
